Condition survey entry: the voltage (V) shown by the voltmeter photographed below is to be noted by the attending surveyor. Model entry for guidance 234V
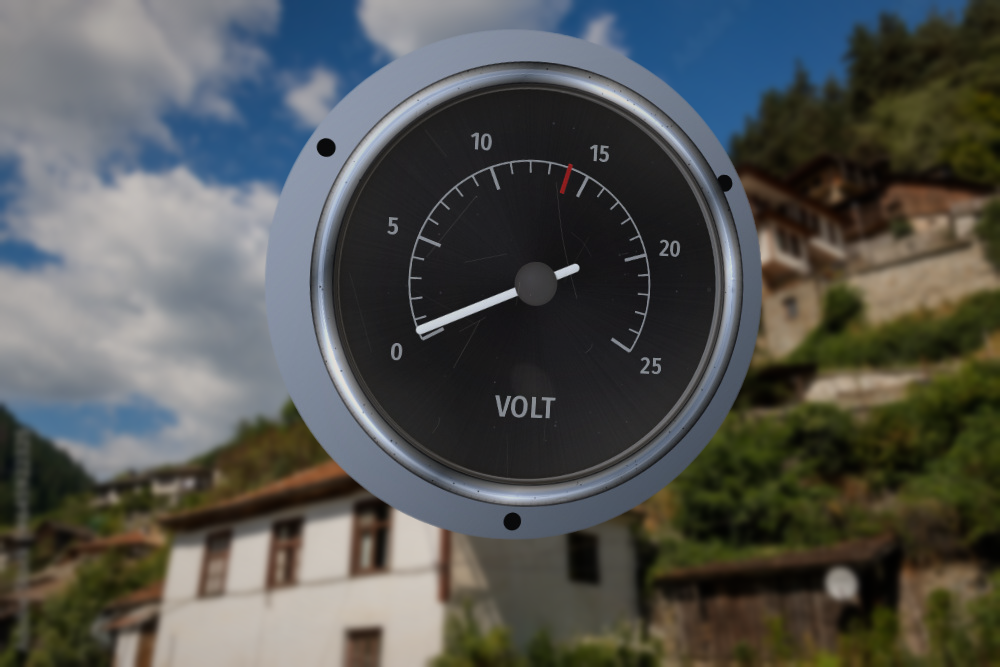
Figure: 0.5V
